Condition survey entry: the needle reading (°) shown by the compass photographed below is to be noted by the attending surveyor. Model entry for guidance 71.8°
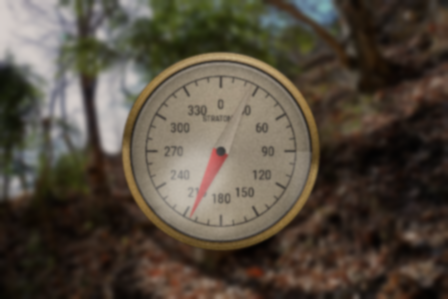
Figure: 205°
